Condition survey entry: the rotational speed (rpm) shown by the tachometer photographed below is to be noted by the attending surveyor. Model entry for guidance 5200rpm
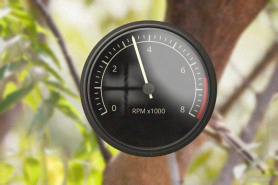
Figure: 3400rpm
